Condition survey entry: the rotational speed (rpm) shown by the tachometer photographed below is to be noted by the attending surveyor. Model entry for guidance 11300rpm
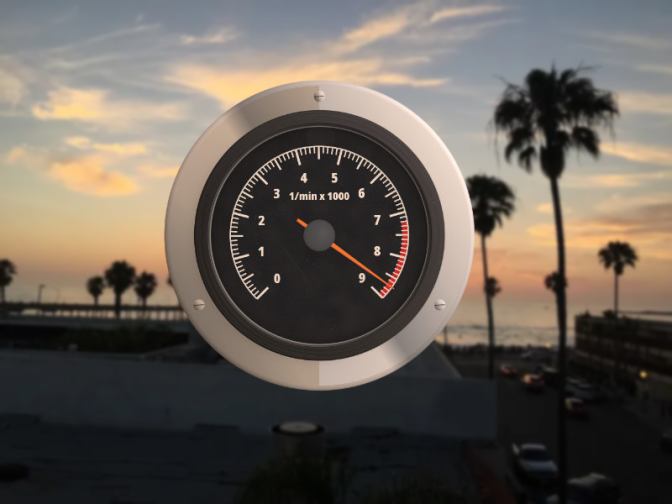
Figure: 8700rpm
